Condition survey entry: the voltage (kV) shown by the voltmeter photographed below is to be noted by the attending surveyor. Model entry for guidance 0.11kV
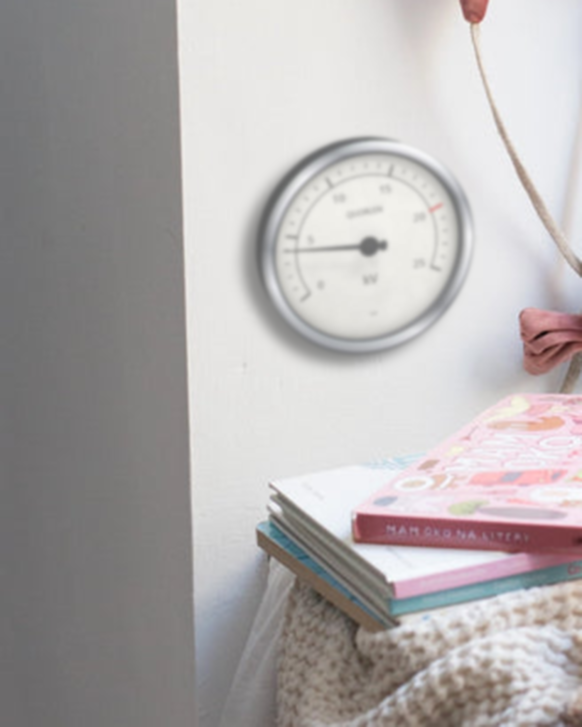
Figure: 4kV
